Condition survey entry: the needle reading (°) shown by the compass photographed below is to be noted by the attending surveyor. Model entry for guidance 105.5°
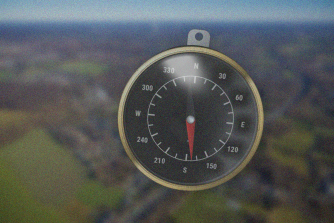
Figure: 172.5°
